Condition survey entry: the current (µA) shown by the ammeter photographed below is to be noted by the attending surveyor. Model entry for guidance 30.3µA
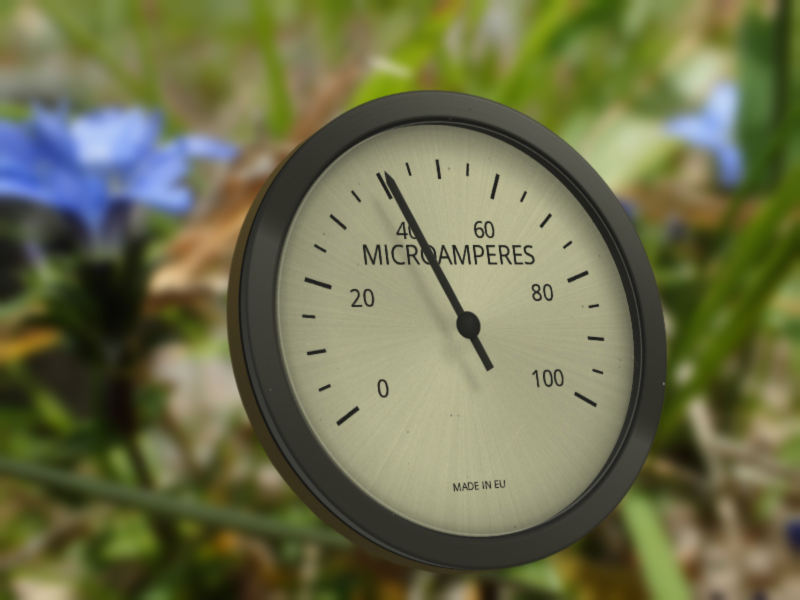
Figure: 40µA
